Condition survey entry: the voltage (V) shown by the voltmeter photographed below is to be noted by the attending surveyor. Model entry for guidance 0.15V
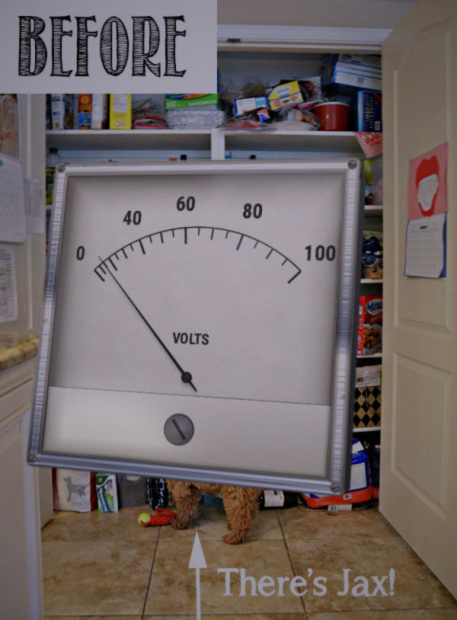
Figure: 15V
